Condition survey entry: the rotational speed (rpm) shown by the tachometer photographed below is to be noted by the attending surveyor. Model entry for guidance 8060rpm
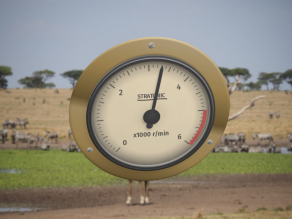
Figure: 3300rpm
